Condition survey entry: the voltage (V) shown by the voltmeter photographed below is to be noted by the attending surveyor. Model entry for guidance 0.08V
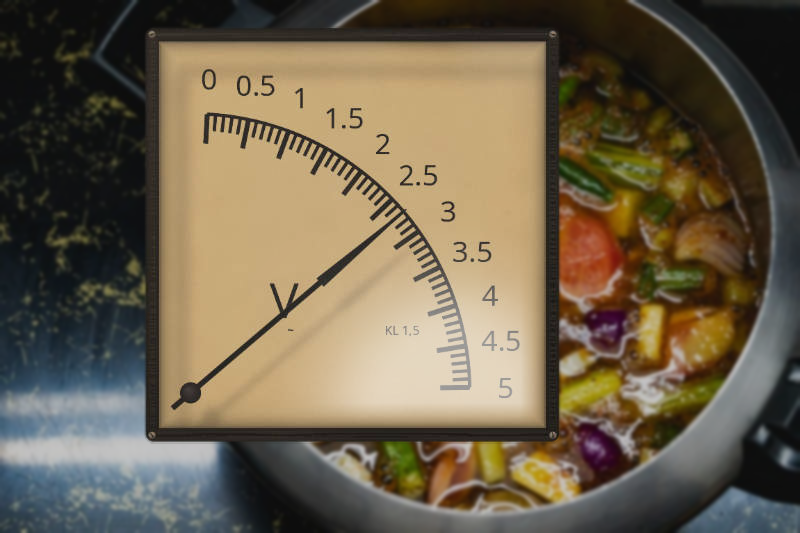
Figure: 2.7V
